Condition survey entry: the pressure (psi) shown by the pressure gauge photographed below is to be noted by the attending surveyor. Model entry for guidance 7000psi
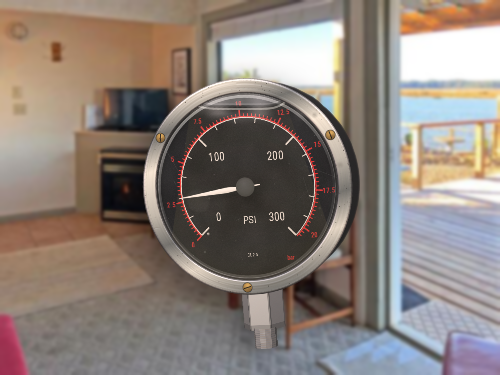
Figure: 40psi
